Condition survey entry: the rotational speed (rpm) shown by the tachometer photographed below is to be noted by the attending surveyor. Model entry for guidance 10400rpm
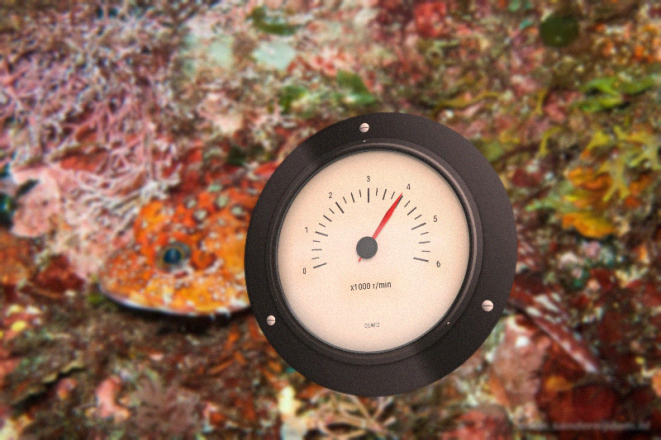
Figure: 4000rpm
